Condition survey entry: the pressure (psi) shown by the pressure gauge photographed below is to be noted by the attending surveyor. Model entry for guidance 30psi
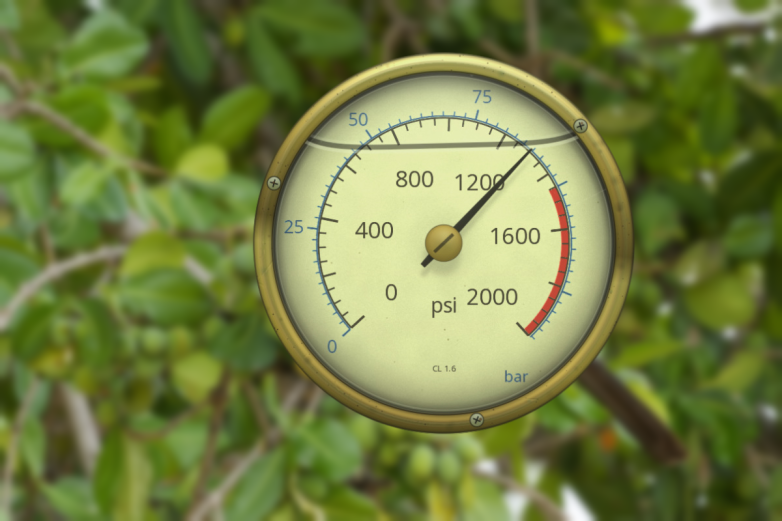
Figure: 1300psi
